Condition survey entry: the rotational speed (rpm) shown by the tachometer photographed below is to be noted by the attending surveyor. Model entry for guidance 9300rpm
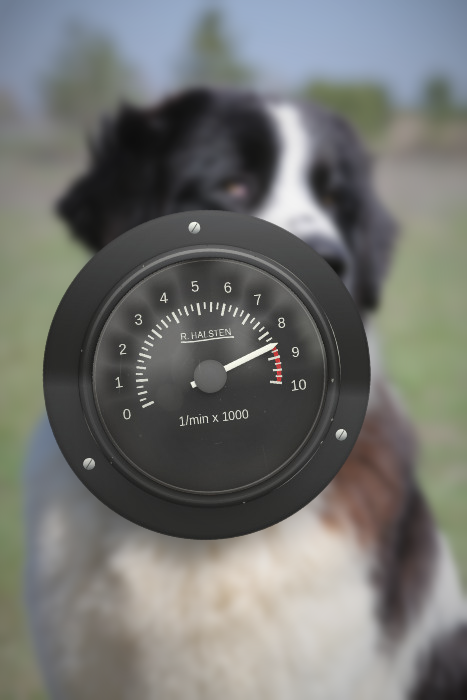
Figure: 8500rpm
